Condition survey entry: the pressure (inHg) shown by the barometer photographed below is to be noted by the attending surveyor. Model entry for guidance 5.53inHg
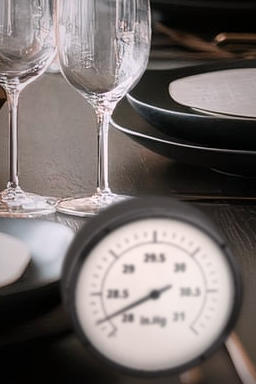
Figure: 28.2inHg
